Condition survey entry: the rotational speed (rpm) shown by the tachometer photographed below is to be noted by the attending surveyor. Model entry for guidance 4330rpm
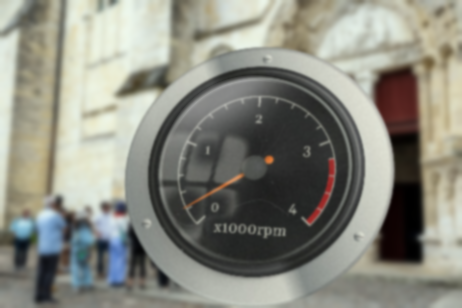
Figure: 200rpm
